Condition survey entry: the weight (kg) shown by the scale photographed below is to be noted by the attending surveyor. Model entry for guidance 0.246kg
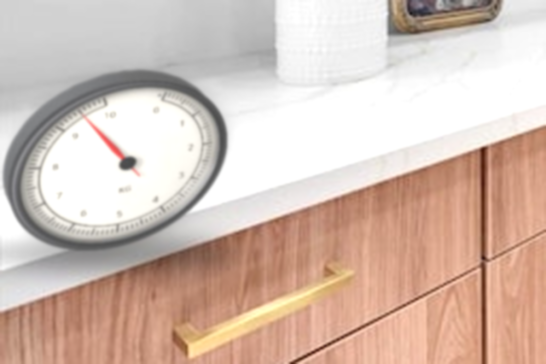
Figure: 9.5kg
